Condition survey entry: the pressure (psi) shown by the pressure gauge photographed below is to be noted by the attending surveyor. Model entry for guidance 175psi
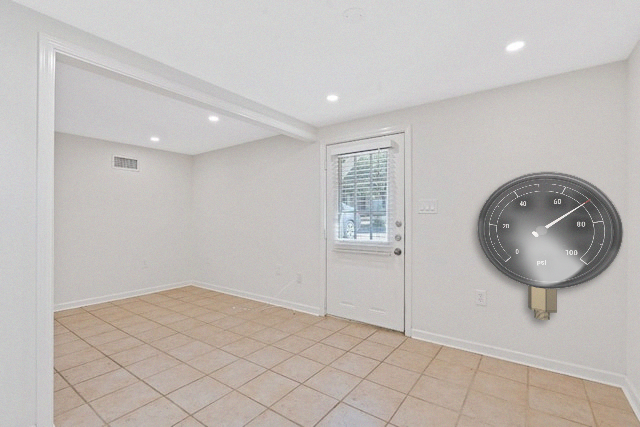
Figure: 70psi
